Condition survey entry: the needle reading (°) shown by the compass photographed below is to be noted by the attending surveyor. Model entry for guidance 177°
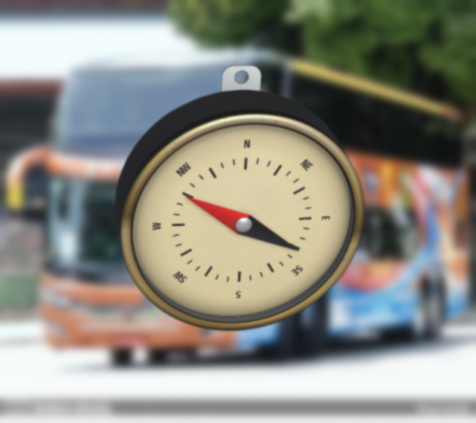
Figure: 300°
